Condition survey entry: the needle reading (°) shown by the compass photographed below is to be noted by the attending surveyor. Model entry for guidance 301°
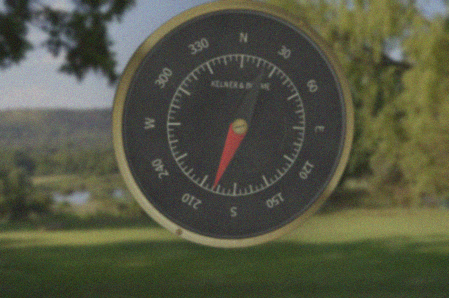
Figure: 200°
